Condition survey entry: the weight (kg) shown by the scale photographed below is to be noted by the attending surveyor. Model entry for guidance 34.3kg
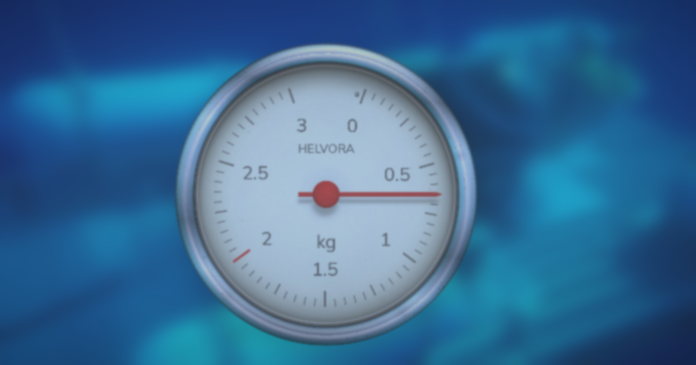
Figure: 0.65kg
